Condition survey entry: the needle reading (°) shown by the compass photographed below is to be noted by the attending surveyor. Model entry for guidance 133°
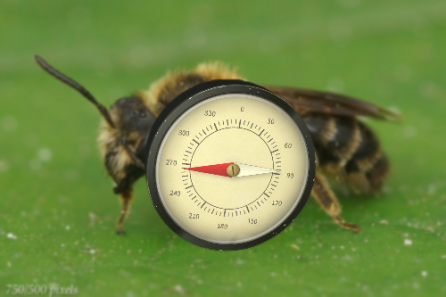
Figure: 265°
